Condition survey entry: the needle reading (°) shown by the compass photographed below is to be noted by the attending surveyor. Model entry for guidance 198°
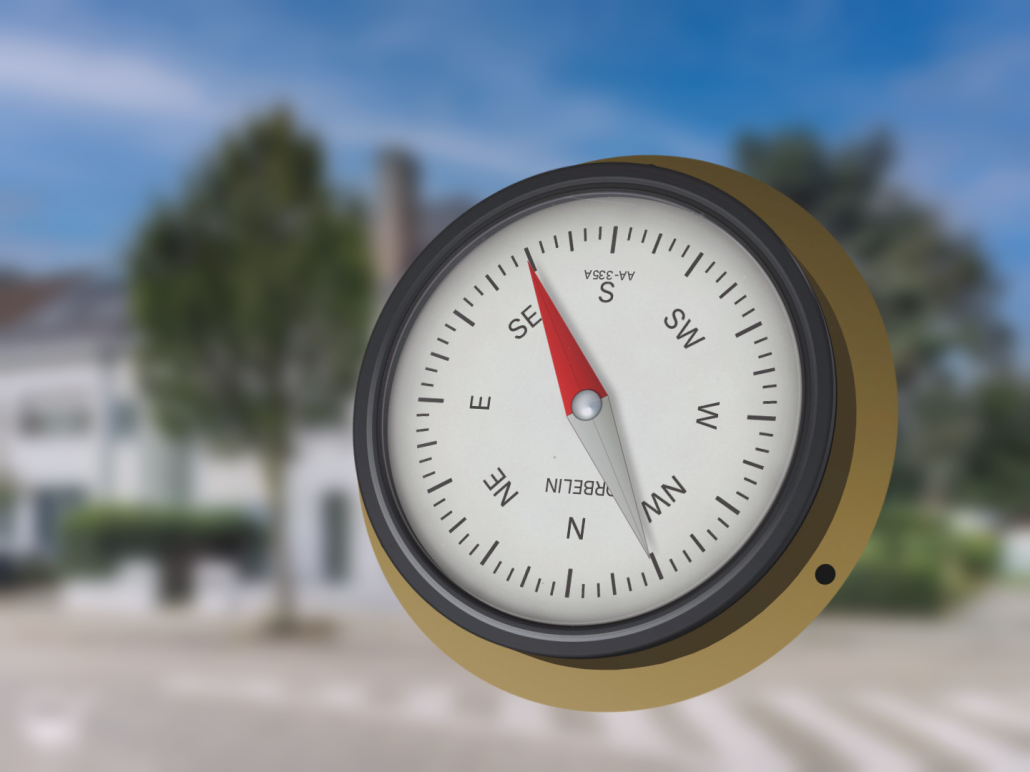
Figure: 150°
